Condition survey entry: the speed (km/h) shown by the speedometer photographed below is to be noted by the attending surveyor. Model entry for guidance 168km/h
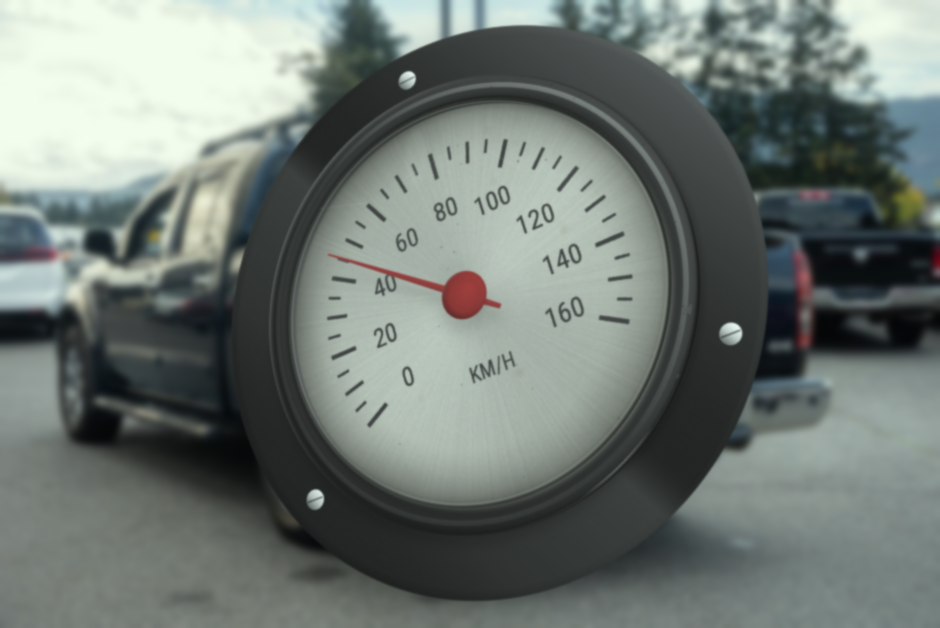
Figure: 45km/h
